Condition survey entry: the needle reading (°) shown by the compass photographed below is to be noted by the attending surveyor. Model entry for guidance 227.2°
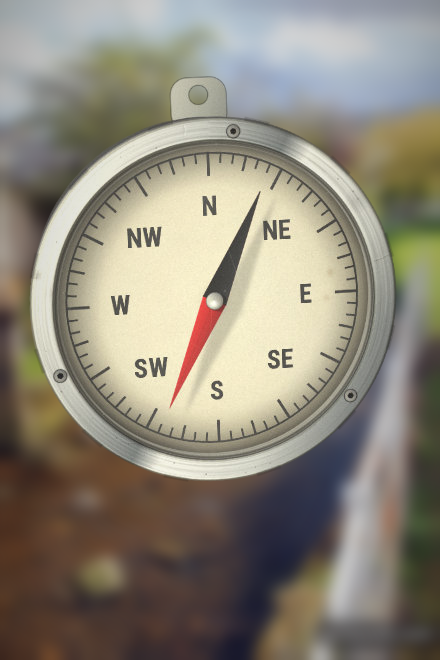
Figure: 205°
